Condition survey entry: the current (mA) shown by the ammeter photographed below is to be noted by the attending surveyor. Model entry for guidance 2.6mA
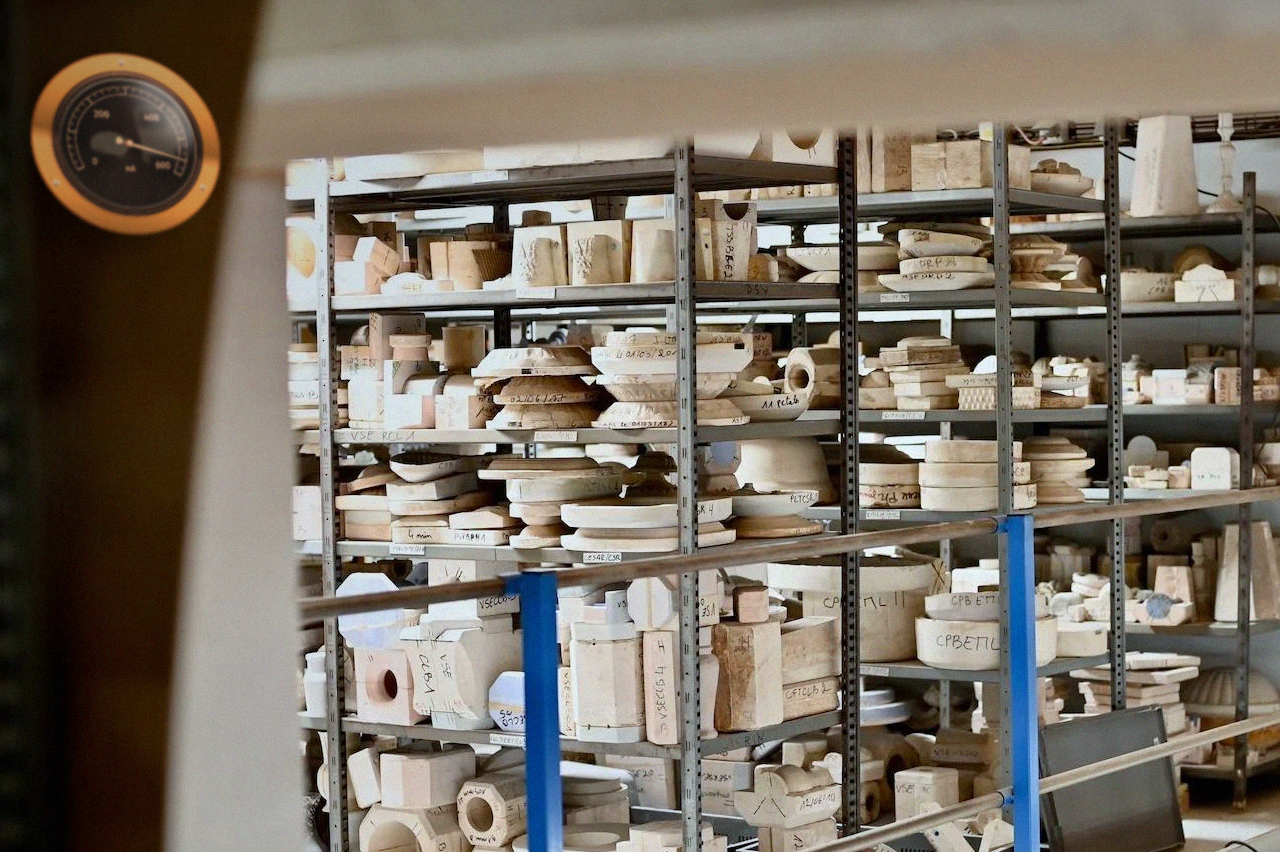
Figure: 560mA
